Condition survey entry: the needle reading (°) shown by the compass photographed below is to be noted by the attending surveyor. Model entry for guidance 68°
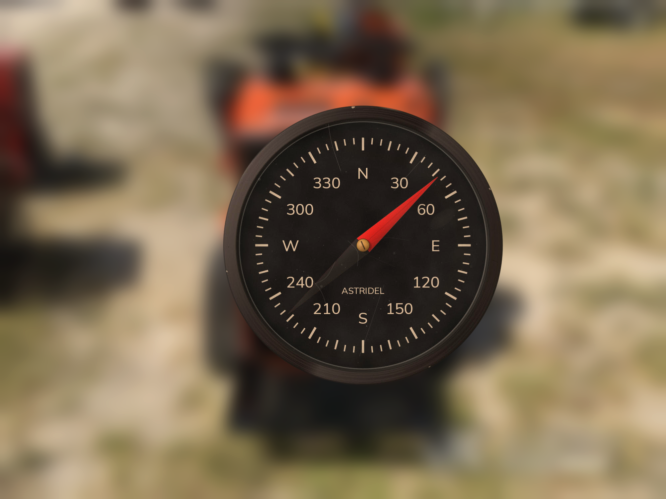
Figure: 47.5°
